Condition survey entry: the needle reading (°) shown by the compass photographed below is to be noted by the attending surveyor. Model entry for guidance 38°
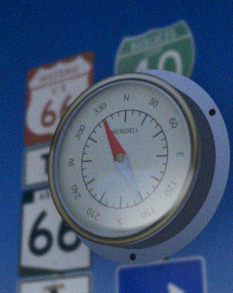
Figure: 330°
